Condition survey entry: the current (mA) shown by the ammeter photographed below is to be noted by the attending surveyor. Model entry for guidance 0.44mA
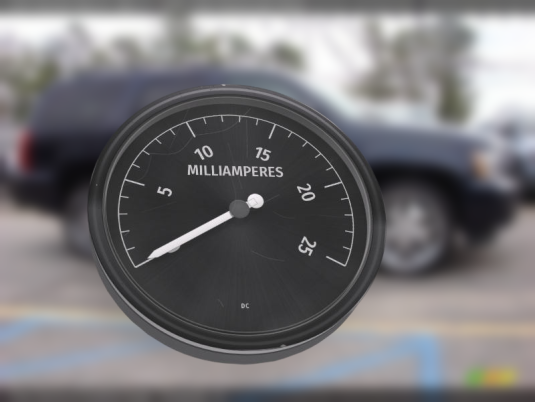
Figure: 0mA
